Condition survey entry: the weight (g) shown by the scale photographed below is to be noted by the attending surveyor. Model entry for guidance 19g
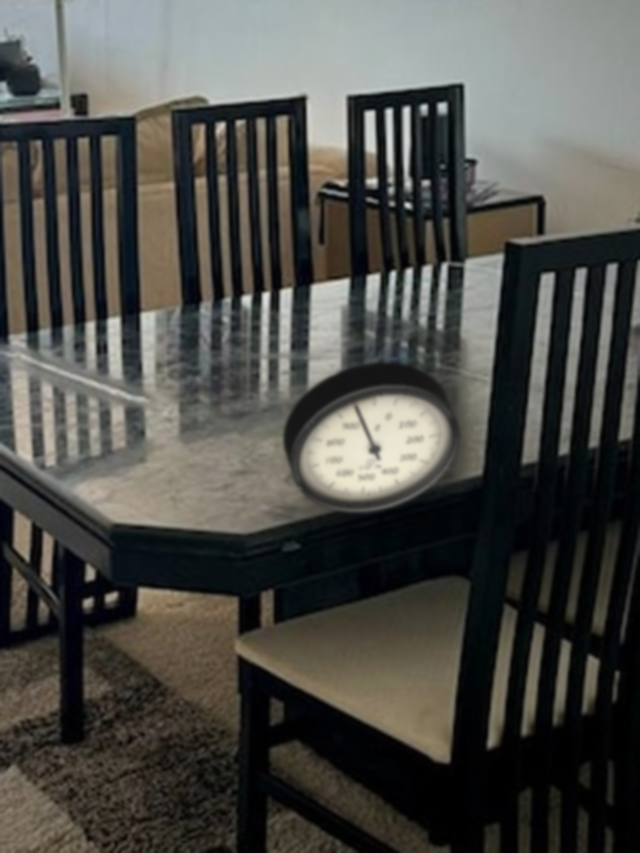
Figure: 950g
